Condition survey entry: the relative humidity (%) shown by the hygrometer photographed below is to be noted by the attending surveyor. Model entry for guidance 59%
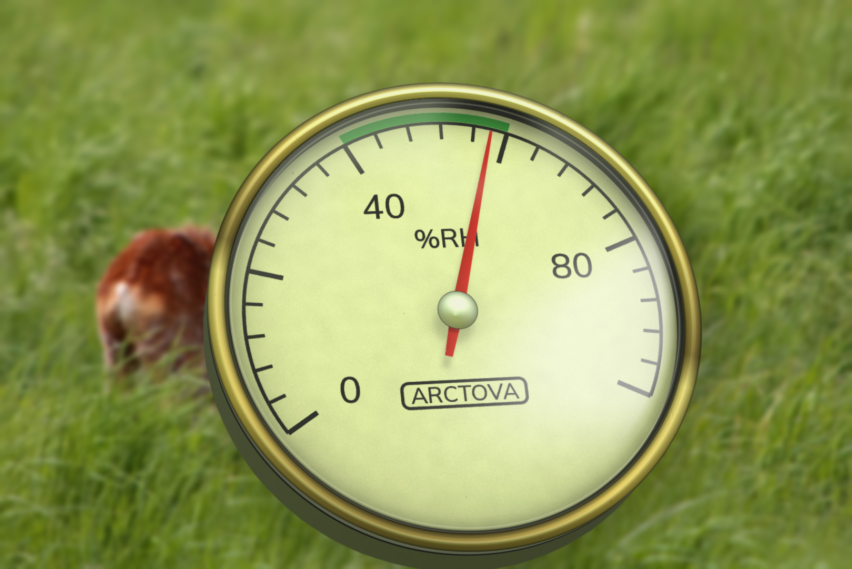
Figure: 58%
